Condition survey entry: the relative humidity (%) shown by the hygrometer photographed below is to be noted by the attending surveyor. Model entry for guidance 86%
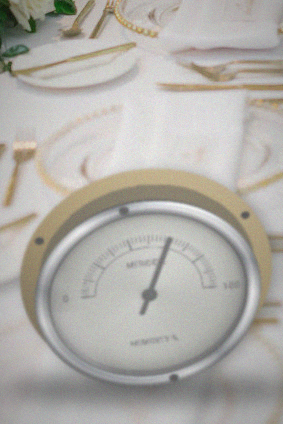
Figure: 60%
